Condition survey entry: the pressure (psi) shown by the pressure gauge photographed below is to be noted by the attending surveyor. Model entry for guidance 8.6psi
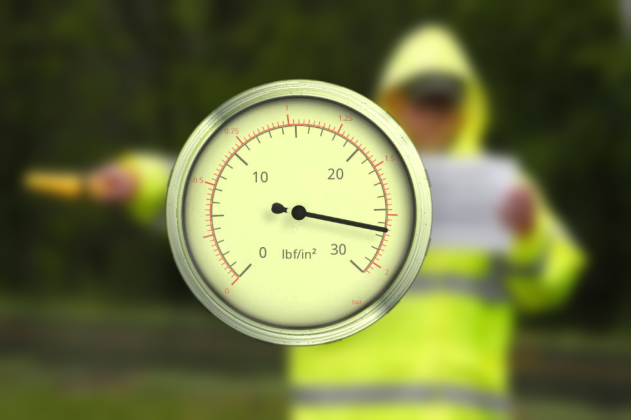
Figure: 26.5psi
